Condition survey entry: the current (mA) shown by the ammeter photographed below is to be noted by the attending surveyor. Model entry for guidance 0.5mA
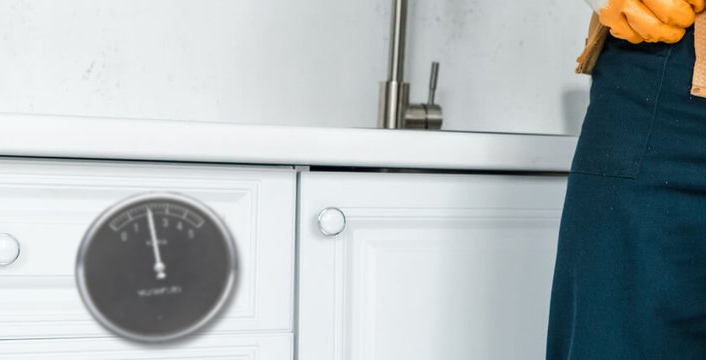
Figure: 2mA
